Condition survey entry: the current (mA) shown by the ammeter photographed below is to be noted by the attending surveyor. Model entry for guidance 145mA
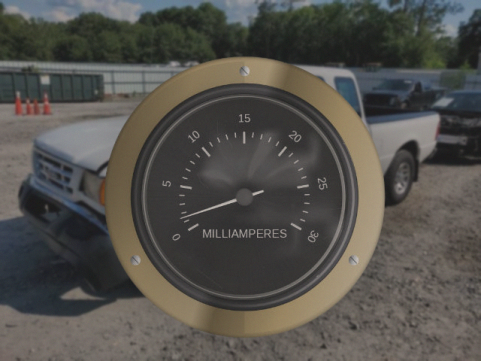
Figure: 1.5mA
